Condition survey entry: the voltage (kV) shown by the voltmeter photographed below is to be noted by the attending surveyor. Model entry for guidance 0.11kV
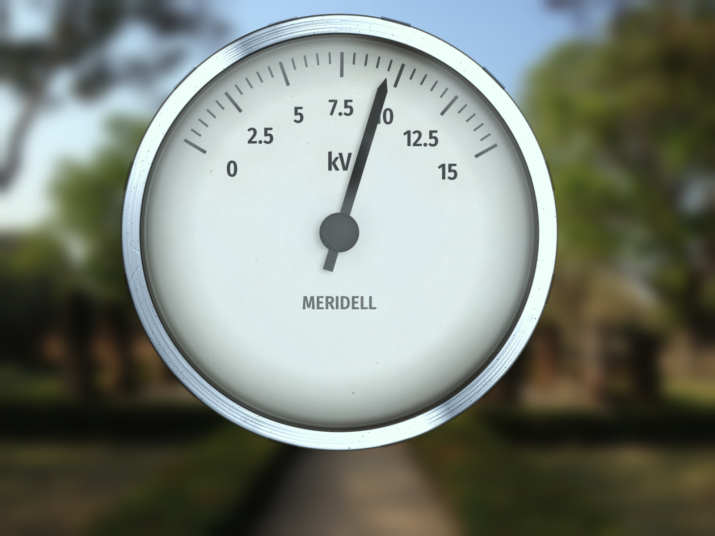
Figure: 9.5kV
